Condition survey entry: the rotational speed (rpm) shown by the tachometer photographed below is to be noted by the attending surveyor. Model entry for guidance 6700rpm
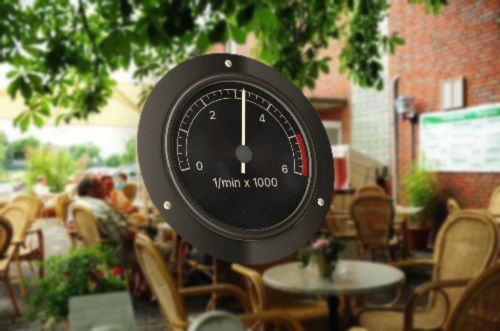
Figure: 3200rpm
